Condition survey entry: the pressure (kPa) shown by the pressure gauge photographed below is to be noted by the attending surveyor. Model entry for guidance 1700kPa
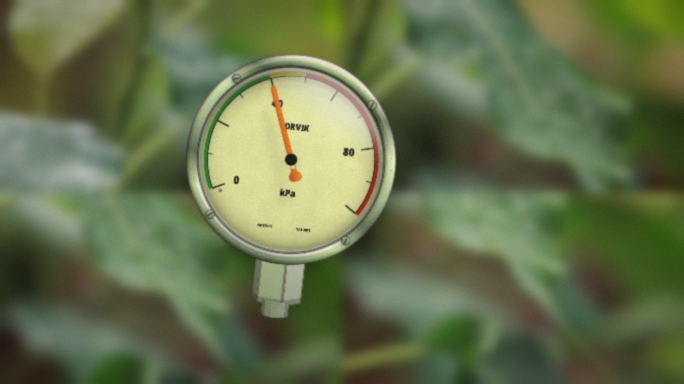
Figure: 40kPa
